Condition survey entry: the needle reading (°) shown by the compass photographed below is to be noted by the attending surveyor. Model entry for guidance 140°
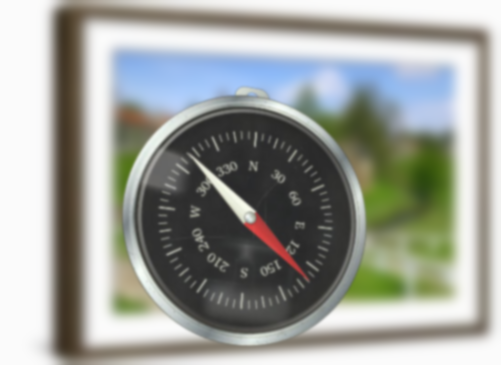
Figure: 130°
